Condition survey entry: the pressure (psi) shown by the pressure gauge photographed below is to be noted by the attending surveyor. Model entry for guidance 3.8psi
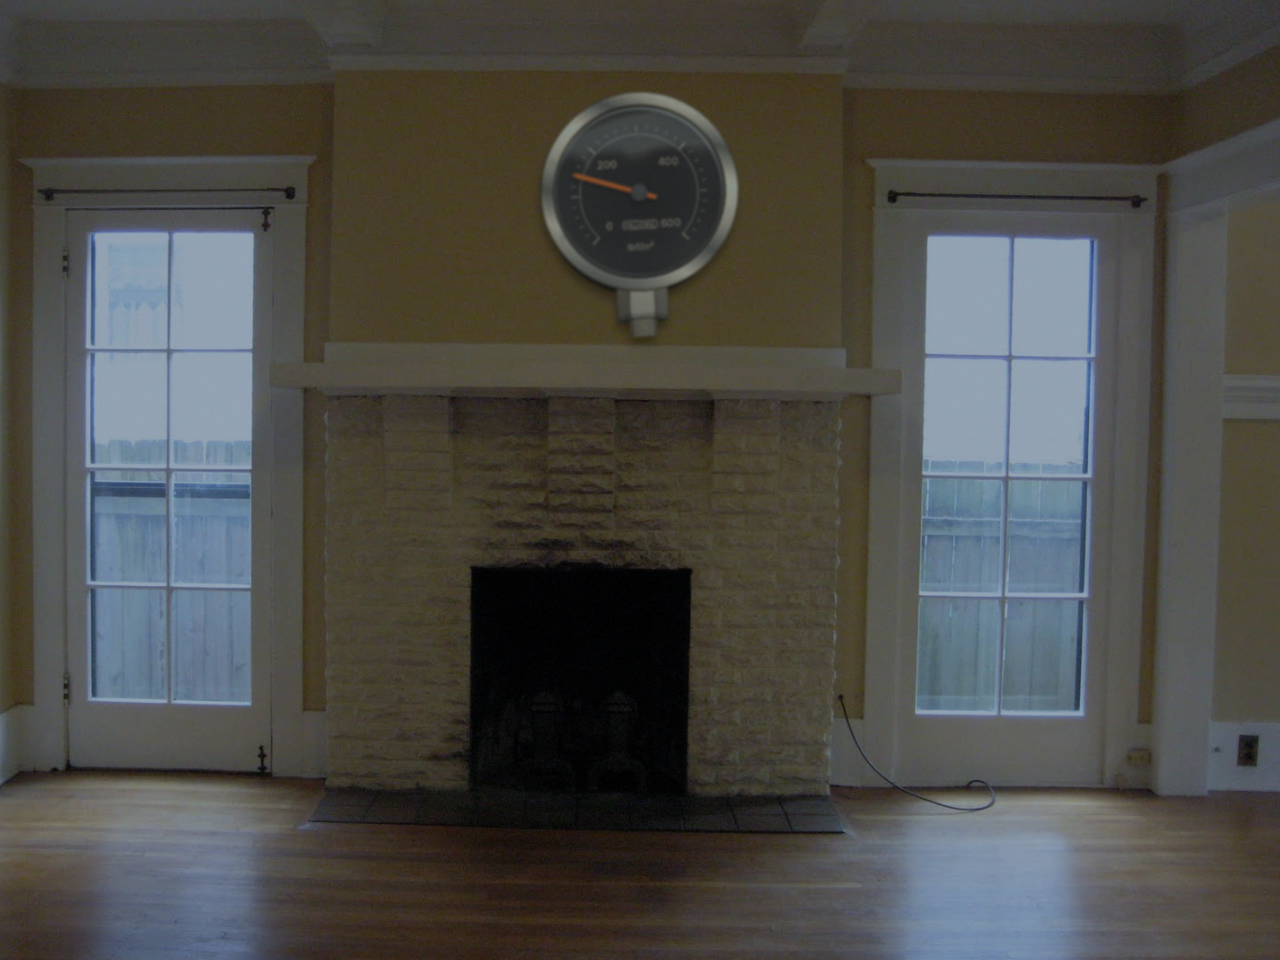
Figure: 140psi
